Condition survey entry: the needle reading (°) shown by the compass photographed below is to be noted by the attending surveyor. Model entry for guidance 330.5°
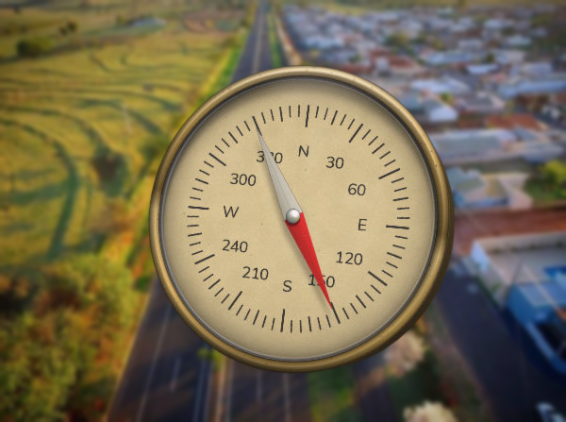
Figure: 150°
